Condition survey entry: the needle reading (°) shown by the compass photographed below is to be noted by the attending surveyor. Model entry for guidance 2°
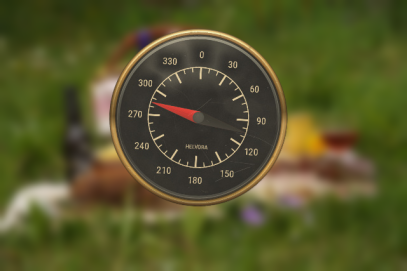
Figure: 285°
